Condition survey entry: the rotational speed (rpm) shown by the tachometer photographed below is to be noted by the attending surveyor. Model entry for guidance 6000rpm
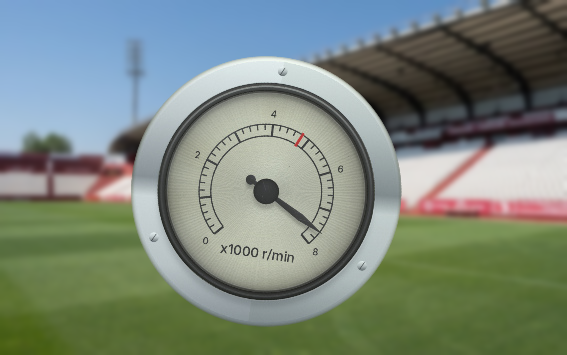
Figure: 7600rpm
